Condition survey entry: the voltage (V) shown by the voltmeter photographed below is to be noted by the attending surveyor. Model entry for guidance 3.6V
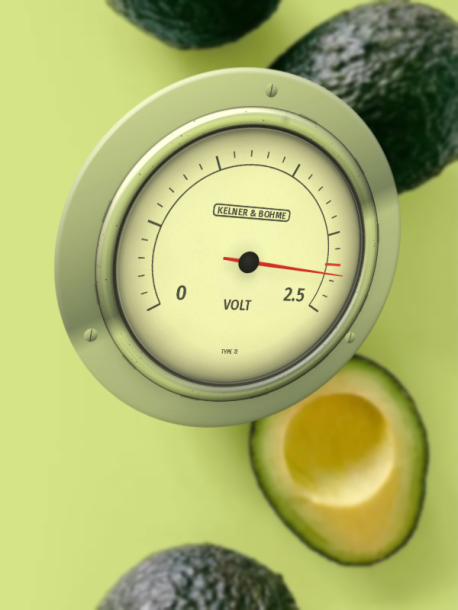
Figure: 2.25V
